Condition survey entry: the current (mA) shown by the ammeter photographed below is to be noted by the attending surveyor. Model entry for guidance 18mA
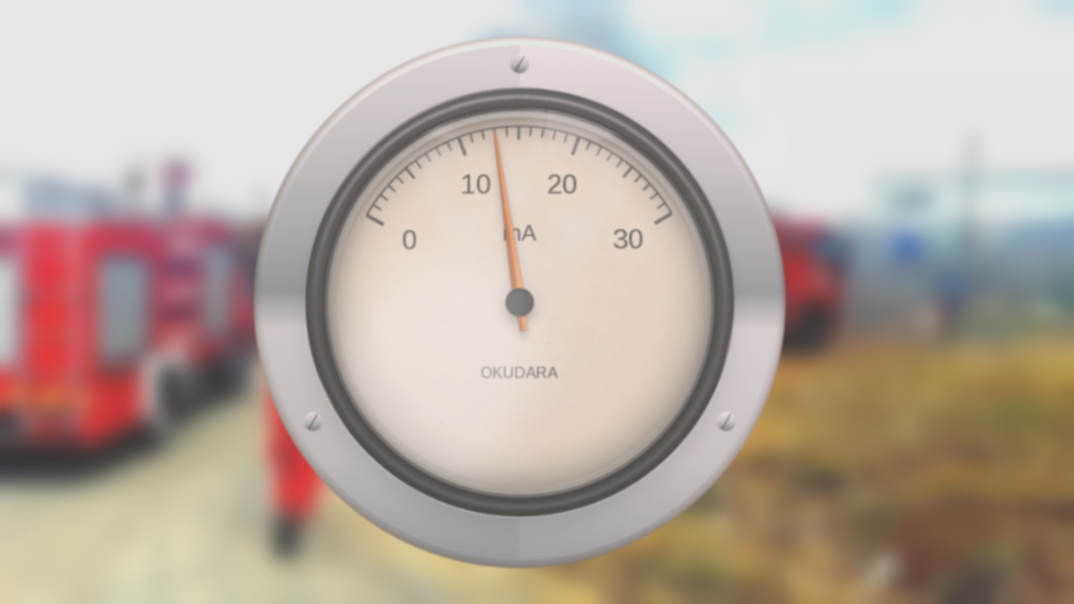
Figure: 13mA
